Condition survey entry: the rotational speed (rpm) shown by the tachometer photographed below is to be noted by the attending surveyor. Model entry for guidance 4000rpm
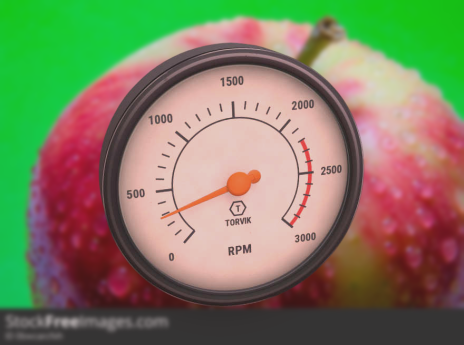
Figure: 300rpm
